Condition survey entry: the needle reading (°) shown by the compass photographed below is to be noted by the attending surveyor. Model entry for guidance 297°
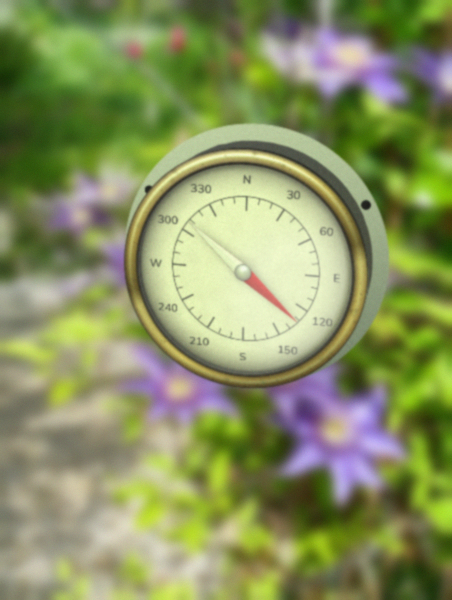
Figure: 130°
